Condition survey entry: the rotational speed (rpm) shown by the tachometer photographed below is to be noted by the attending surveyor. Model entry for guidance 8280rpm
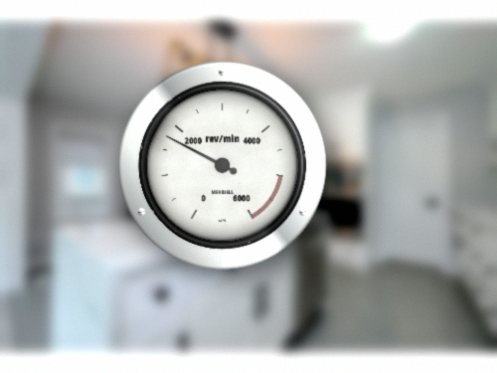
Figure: 1750rpm
